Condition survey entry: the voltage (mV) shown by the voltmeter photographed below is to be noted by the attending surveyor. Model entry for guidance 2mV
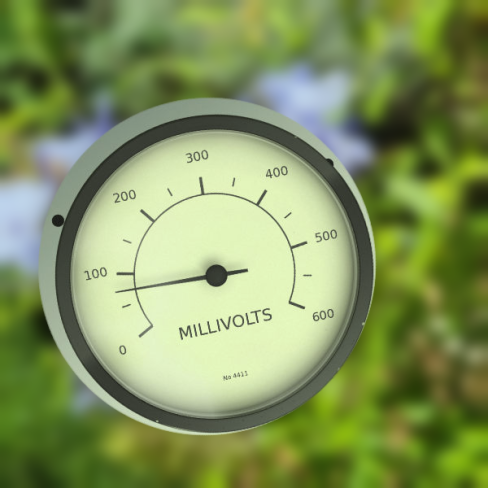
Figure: 75mV
